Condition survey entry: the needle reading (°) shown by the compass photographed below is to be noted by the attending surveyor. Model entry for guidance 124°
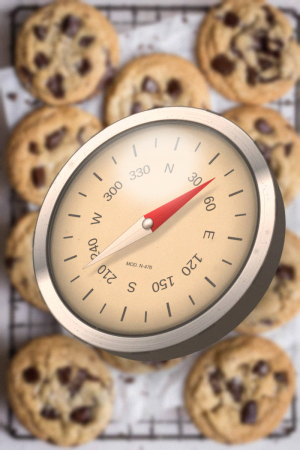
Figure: 45°
